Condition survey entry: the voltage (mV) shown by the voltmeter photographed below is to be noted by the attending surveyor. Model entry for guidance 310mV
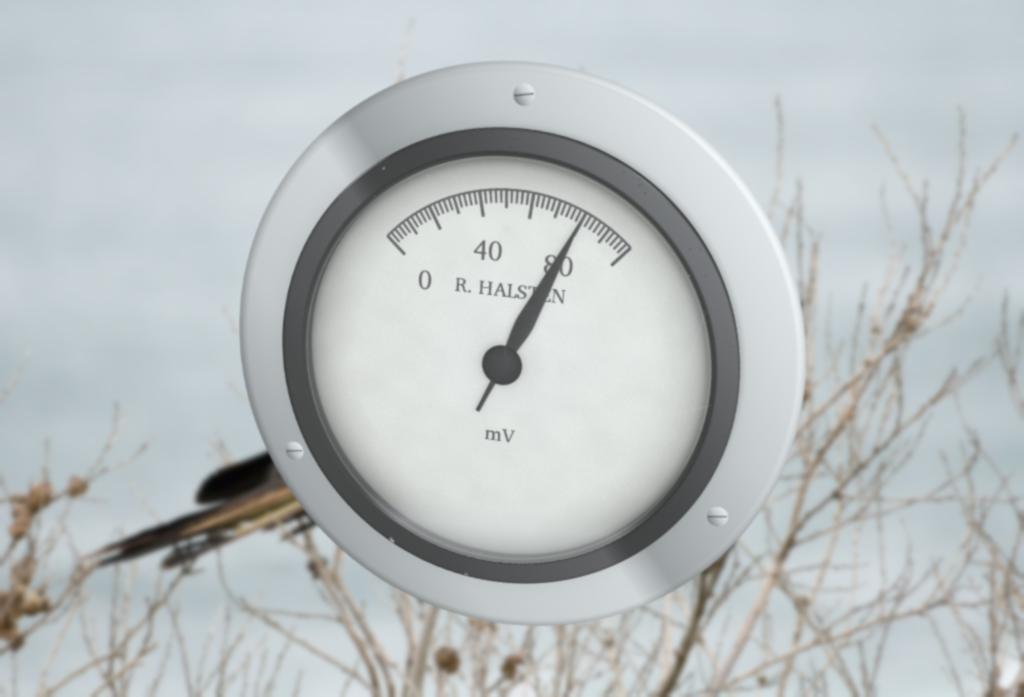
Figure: 80mV
